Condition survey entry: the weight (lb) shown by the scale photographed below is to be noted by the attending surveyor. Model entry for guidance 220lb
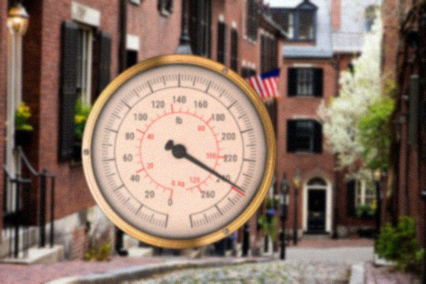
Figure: 240lb
